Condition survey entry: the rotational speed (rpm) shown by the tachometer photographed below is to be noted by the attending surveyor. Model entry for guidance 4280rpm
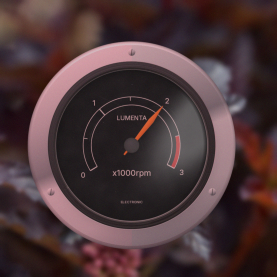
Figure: 2000rpm
